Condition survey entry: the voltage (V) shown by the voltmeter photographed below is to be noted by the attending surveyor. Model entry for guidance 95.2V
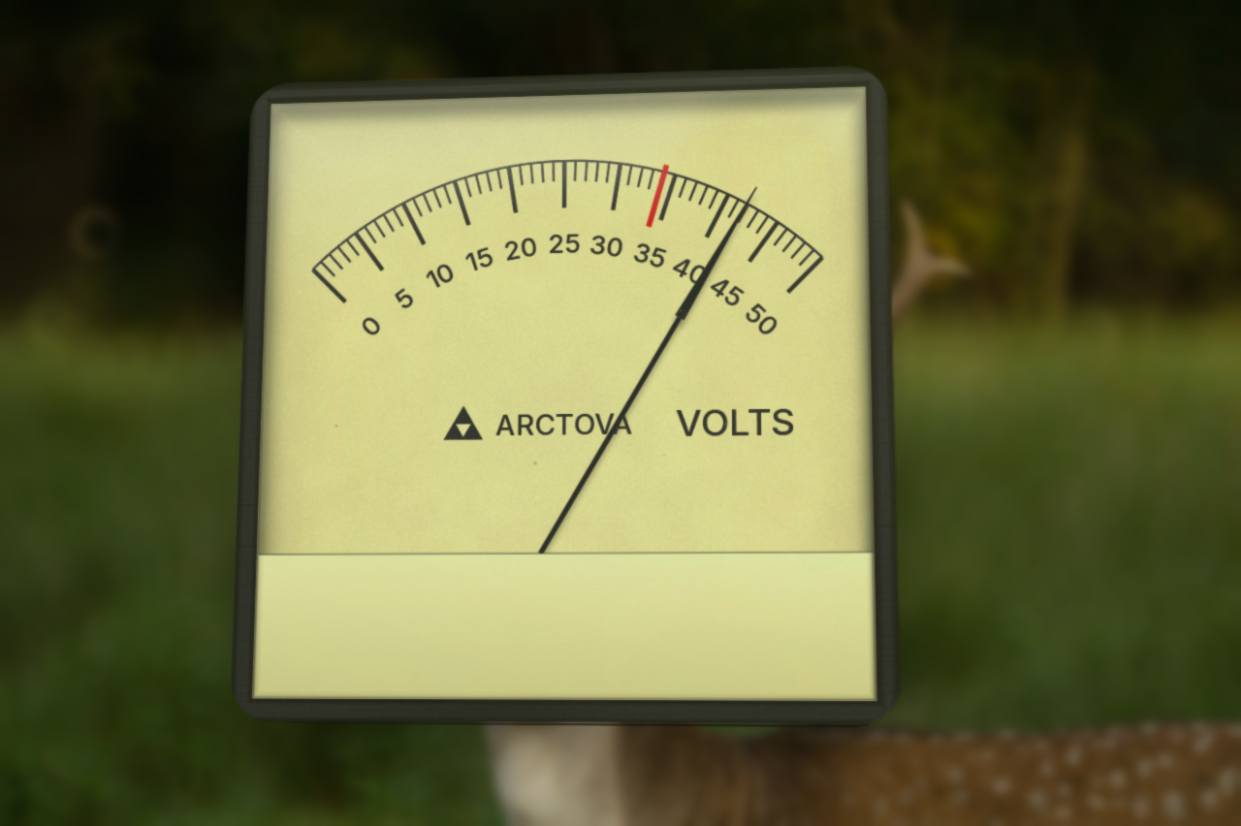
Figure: 42V
